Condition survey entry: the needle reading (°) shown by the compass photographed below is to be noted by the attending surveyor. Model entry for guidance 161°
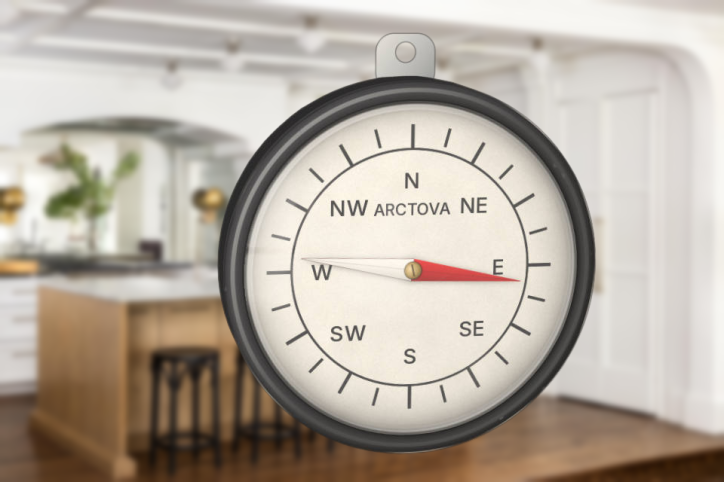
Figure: 97.5°
